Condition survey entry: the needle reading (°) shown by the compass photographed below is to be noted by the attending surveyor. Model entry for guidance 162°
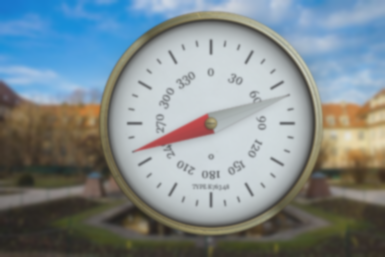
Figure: 250°
